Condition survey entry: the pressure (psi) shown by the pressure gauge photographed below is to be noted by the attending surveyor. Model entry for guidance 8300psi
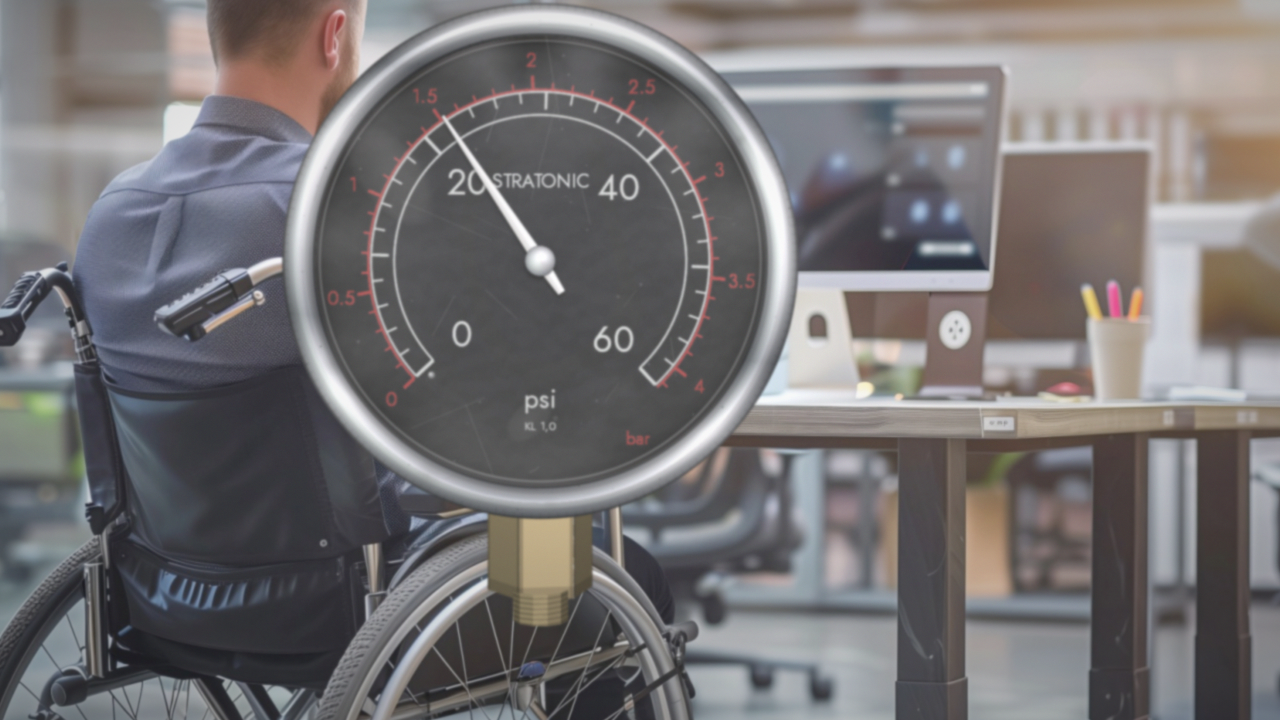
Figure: 22psi
